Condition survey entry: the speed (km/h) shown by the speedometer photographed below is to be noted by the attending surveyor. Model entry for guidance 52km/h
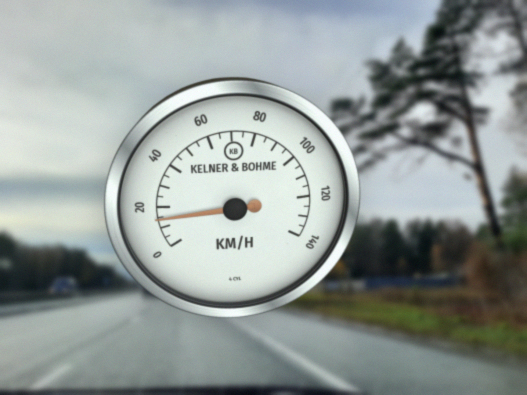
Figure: 15km/h
